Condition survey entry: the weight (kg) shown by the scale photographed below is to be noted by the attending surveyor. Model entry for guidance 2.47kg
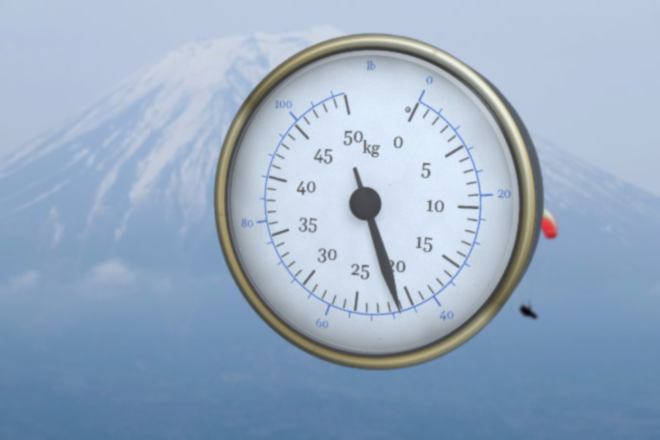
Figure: 21kg
